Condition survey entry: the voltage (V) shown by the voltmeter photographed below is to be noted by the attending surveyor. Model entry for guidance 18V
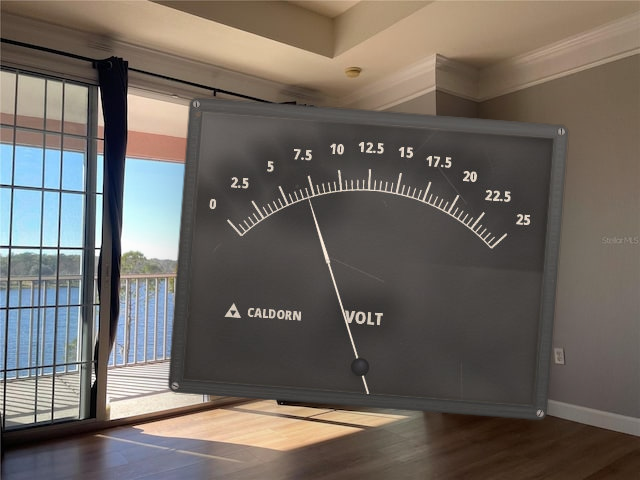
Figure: 7V
